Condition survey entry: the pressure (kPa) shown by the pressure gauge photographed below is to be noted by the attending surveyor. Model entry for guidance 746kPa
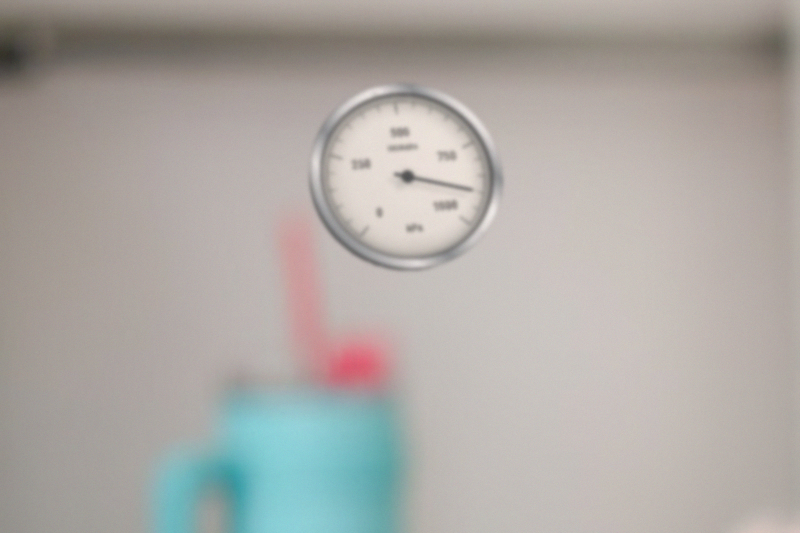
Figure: 900kPa
